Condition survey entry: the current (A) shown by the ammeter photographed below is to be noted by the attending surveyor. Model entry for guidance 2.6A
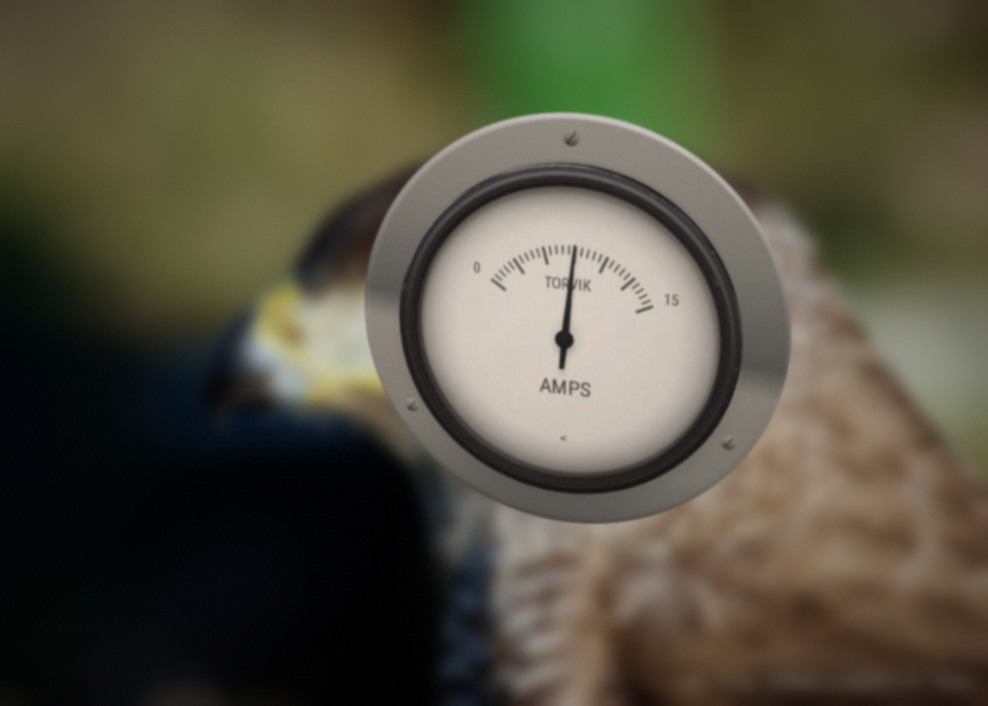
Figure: 7.5A
